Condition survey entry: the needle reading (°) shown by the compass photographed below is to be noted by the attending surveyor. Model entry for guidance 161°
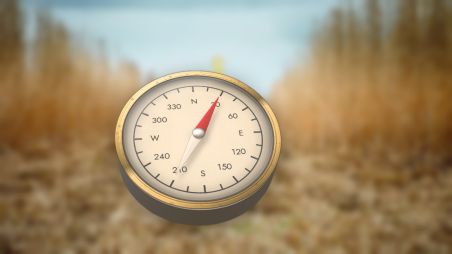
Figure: 30°
